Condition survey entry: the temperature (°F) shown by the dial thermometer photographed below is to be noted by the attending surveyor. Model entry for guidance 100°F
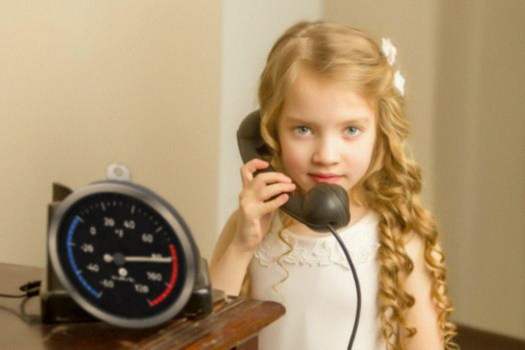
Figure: 80°F
